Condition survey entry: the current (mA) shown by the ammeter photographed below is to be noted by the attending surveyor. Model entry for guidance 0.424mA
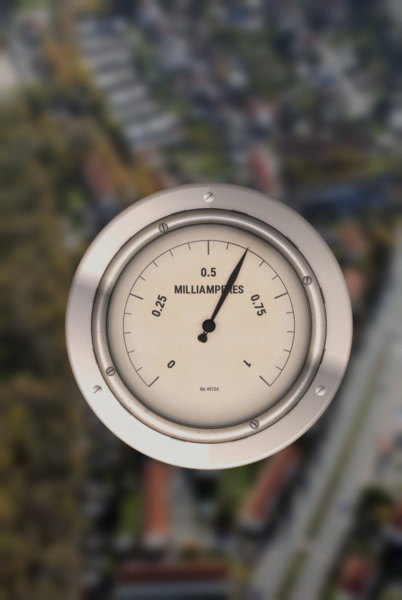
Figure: 0.6mA
